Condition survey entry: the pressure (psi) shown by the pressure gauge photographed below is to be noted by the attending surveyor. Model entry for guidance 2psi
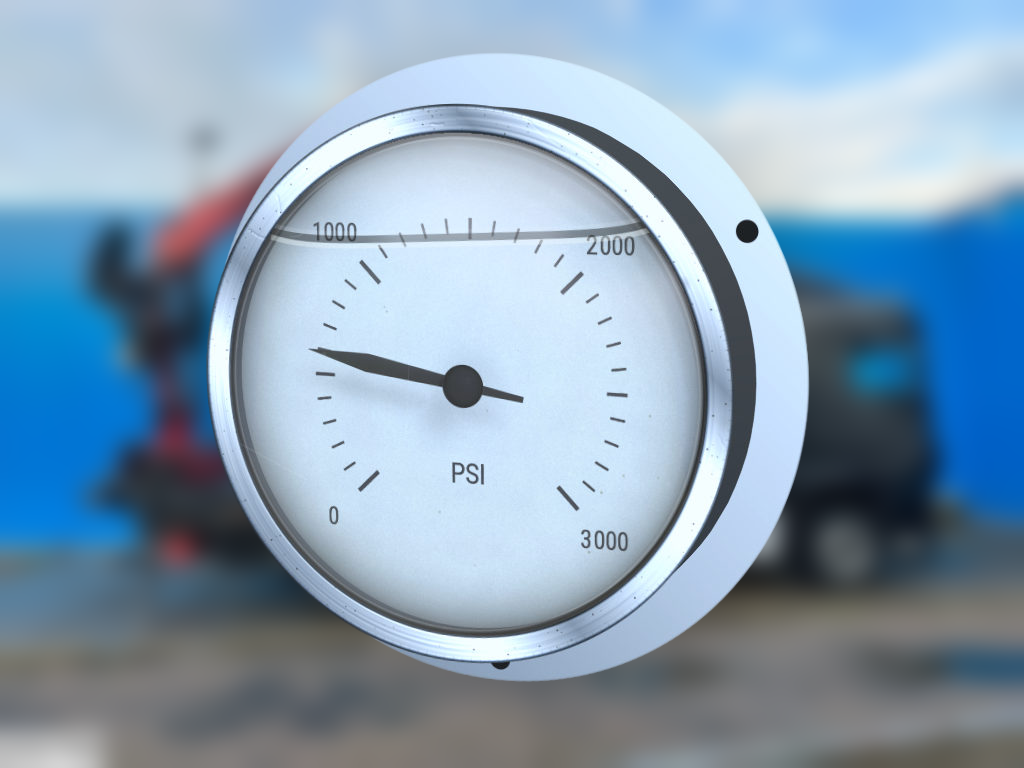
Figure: 600psi
